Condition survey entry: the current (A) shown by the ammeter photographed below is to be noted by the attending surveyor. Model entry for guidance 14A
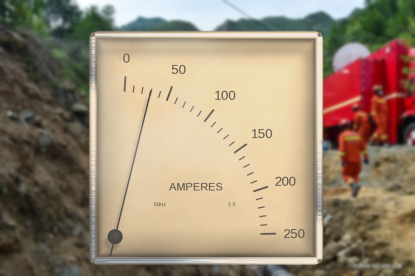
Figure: 30A
